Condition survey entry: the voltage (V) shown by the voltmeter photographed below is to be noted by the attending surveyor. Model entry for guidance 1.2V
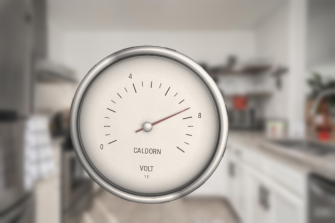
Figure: 7.5V
